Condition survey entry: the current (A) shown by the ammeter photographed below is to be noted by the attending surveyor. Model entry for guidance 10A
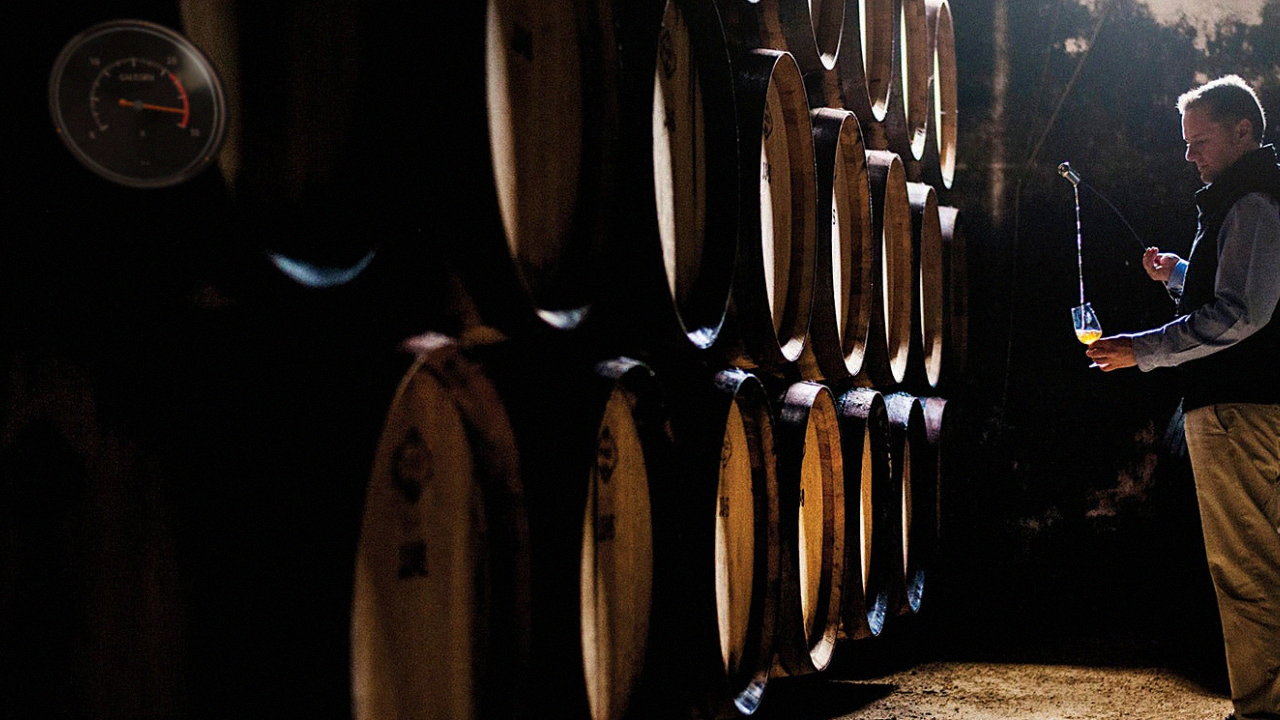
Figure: 27.5A
